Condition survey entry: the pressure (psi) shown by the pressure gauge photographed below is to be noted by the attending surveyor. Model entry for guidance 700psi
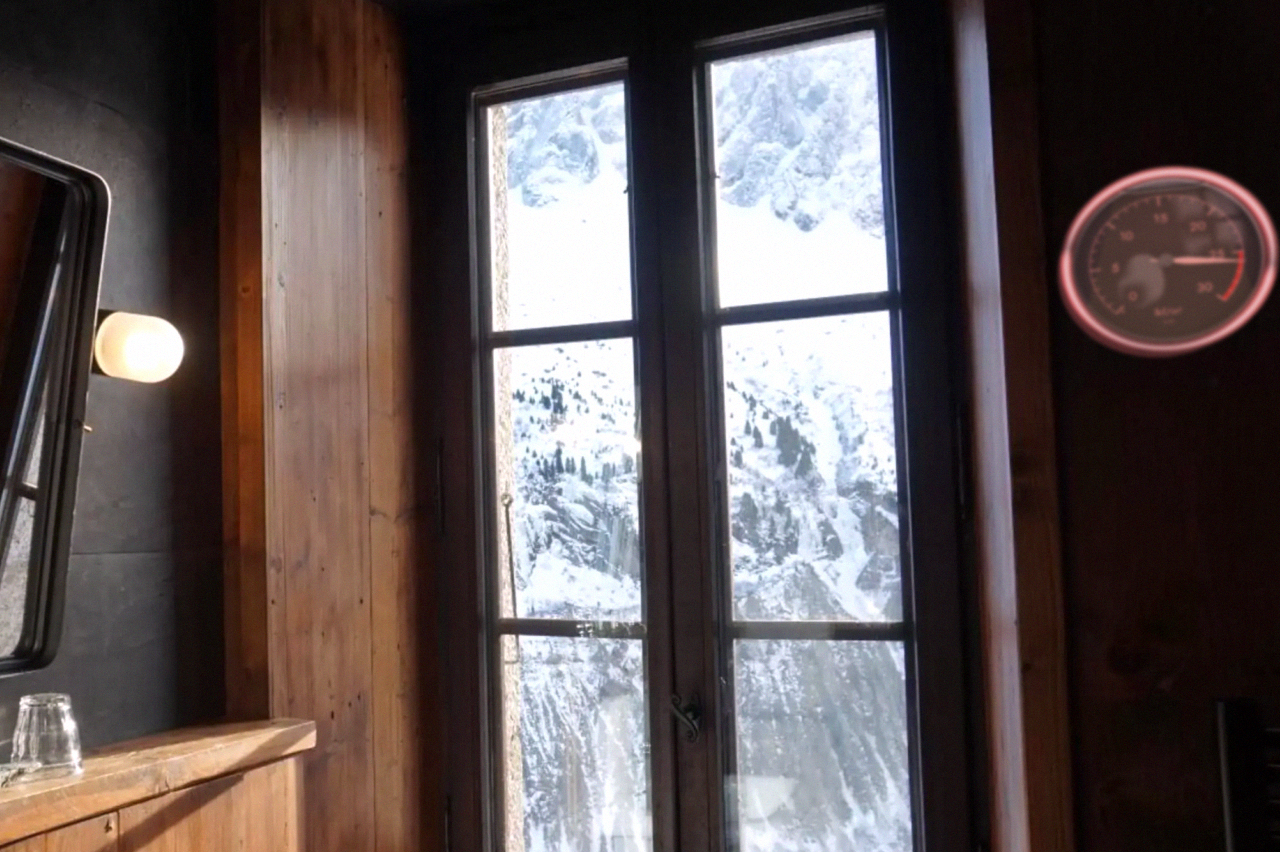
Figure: 26psi
